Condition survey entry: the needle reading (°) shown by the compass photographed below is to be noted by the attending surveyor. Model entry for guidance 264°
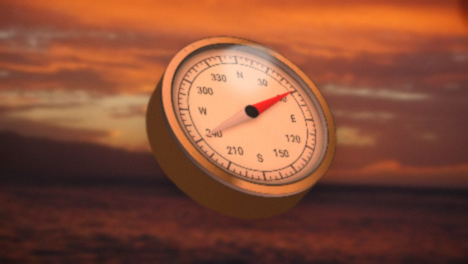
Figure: 60°
